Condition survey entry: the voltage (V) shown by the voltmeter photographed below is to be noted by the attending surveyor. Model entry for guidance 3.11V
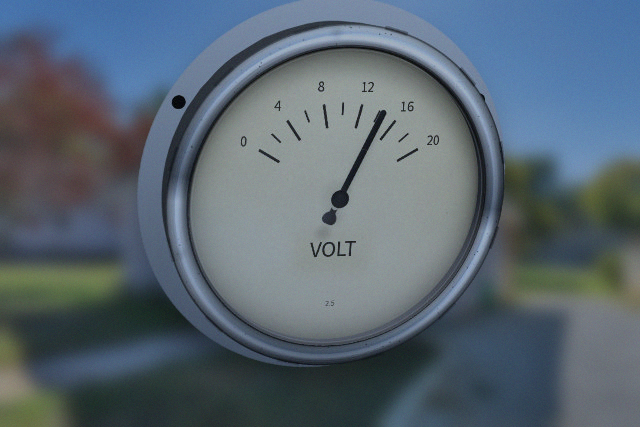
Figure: 14V
